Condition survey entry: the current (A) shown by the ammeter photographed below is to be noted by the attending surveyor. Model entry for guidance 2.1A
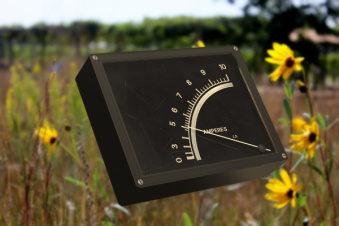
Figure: 5A
